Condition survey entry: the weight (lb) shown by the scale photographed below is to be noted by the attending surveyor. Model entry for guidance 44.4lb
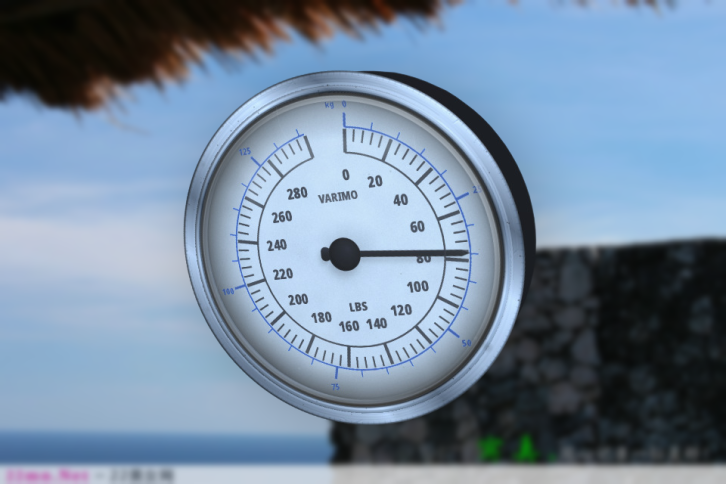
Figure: 76lb
